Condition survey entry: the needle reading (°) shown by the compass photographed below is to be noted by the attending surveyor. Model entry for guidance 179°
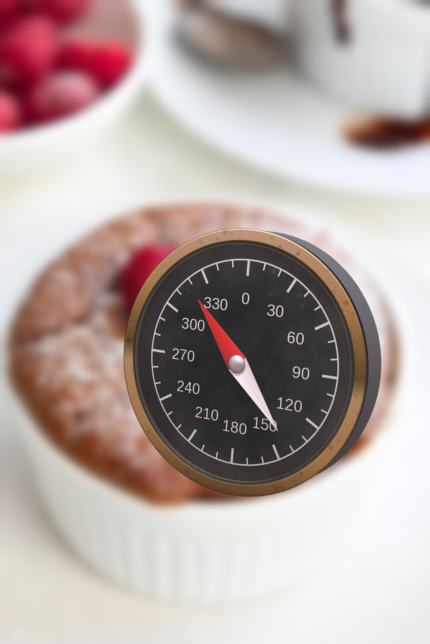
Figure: 320°
